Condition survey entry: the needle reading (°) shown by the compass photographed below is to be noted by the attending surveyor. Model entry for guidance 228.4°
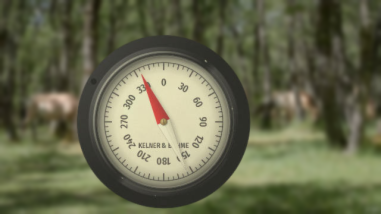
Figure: 335°
